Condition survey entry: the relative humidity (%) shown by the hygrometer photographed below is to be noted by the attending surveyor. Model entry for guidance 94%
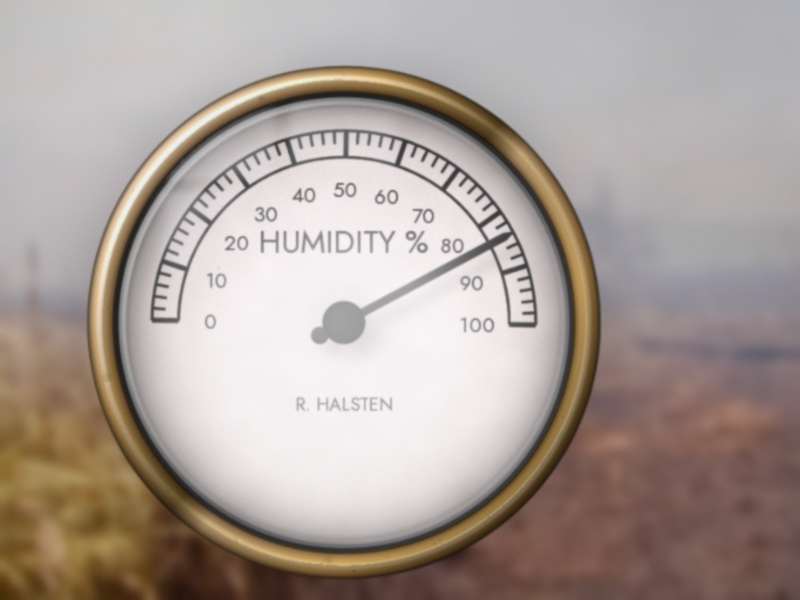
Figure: 84%
